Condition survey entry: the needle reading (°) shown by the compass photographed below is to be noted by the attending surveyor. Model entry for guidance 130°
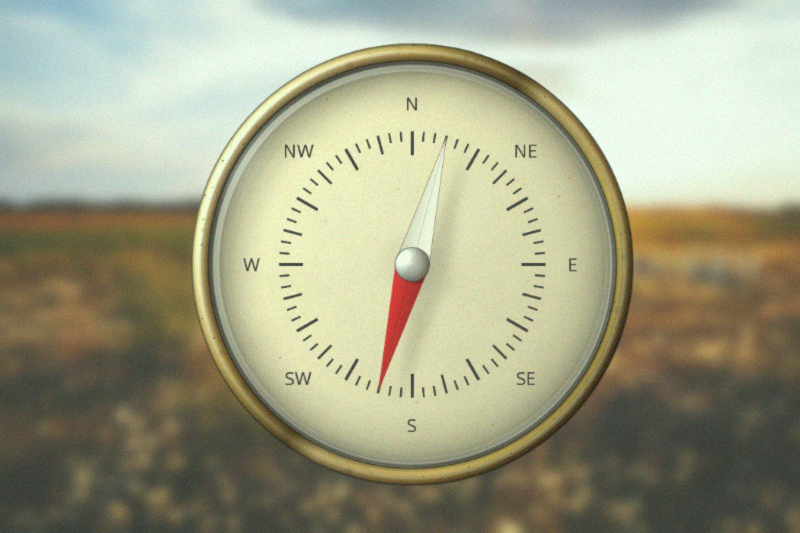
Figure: 195°
